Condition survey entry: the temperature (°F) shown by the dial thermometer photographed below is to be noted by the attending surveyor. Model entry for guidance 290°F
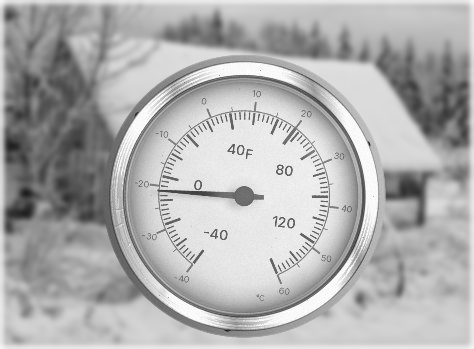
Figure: -6°F
